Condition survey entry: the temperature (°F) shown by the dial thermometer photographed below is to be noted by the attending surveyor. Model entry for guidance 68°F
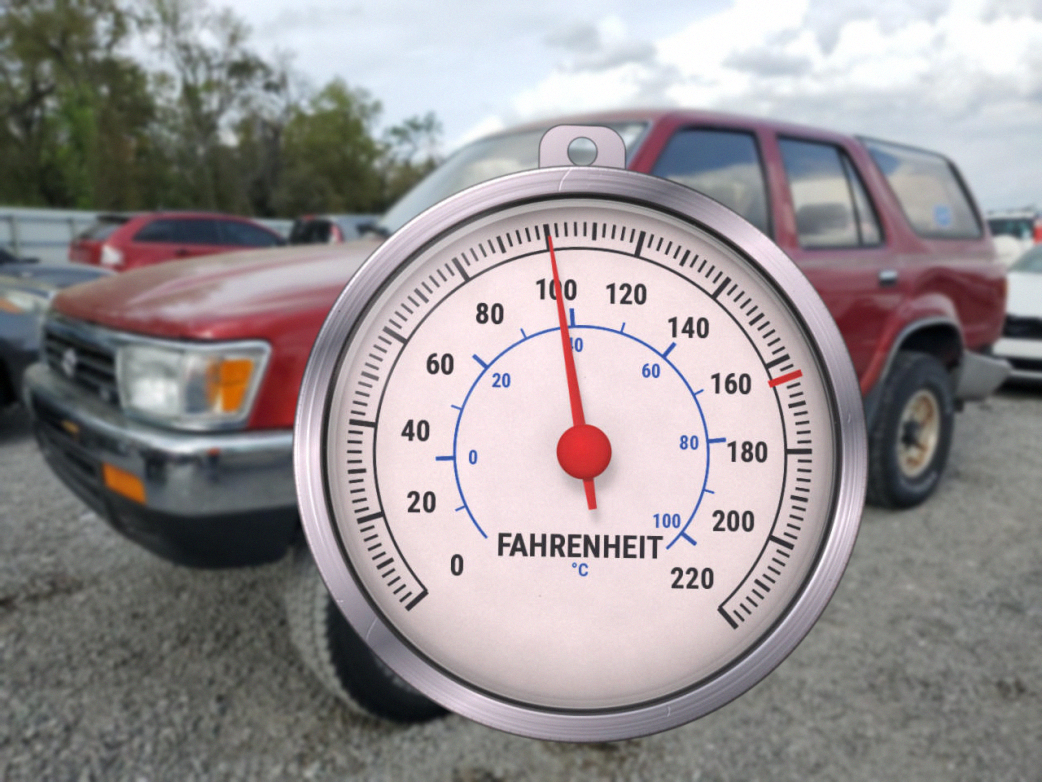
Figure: 100°F
